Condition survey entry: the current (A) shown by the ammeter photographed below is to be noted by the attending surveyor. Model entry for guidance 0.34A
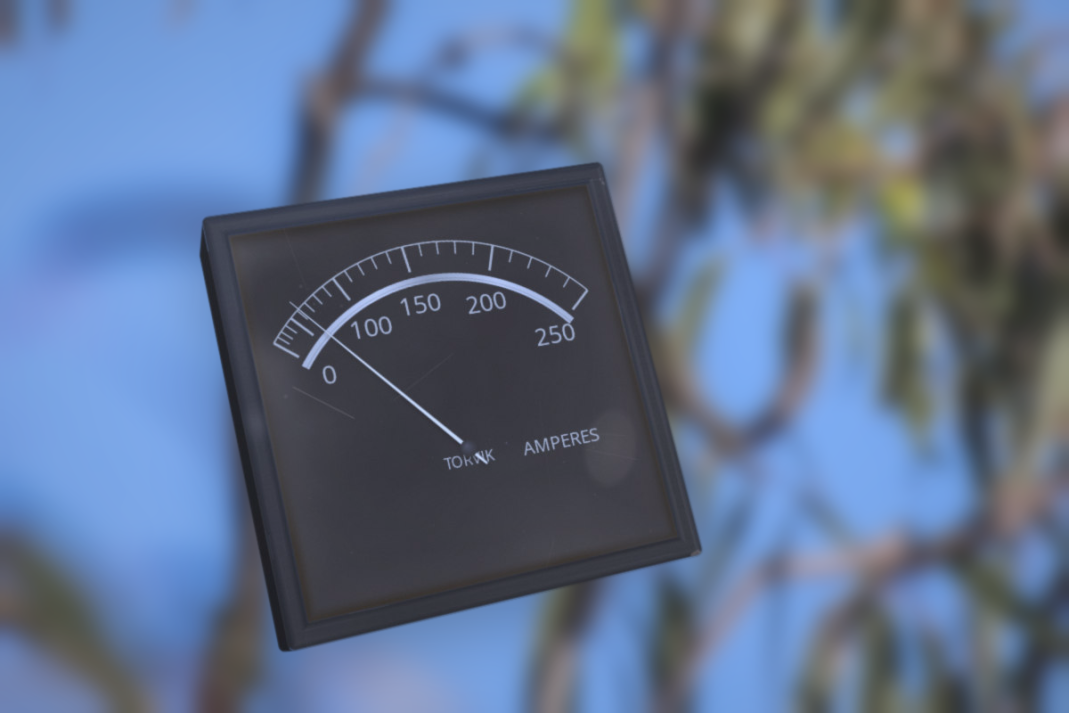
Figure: 60A
